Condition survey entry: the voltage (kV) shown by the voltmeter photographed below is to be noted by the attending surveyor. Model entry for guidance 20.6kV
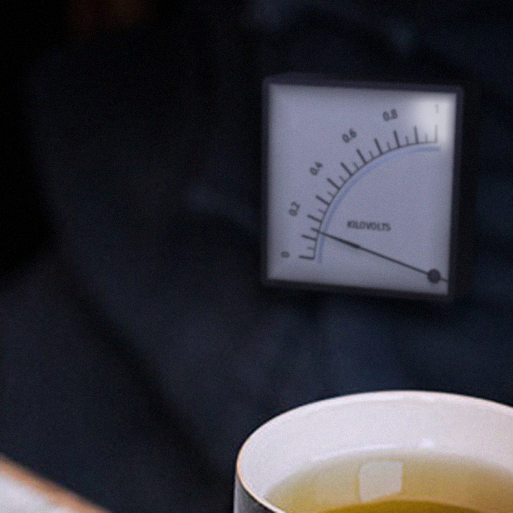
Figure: 0.15kV
